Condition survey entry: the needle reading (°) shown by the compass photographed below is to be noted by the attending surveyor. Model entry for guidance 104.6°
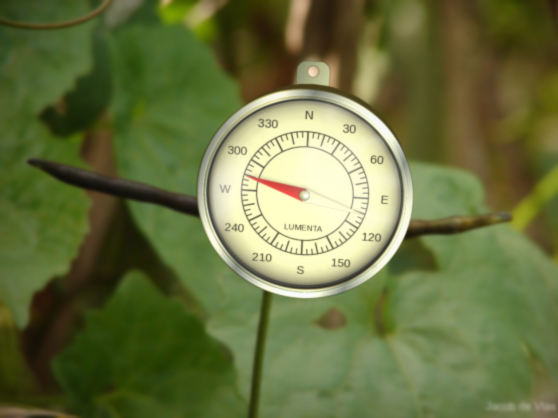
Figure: 285°
